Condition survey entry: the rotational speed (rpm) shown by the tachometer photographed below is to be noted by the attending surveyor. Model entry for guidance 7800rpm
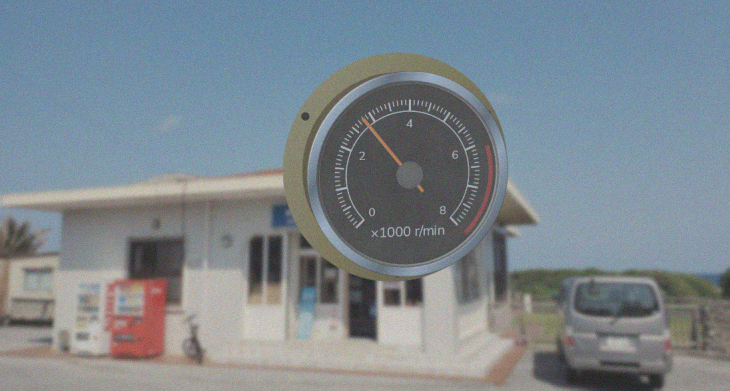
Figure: 2800rpm
